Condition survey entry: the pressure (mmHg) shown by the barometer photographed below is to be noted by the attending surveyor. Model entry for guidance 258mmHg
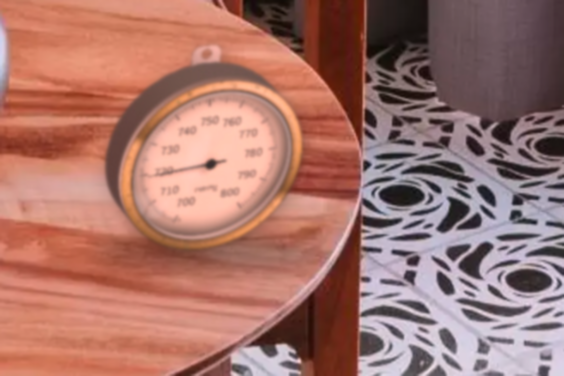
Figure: 720mmHg
